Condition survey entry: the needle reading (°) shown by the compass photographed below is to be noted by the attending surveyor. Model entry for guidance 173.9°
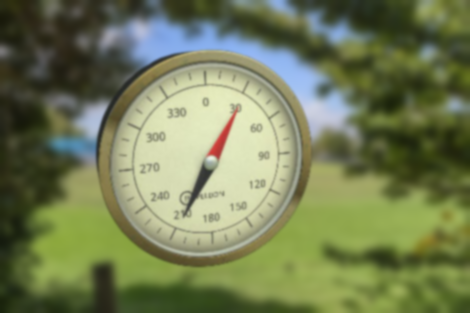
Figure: 30°
